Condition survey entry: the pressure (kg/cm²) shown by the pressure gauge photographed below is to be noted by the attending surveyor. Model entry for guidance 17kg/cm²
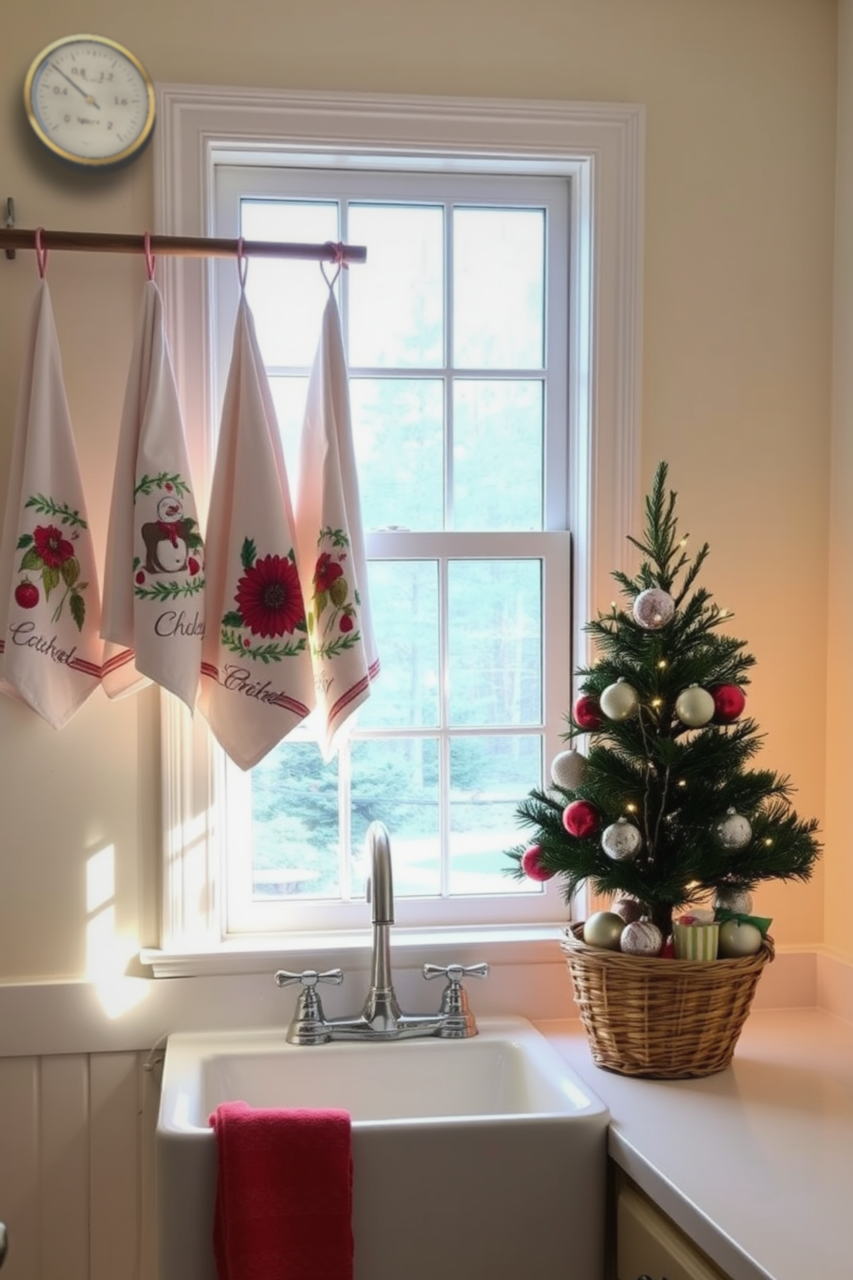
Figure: 0.6kg/cm²
